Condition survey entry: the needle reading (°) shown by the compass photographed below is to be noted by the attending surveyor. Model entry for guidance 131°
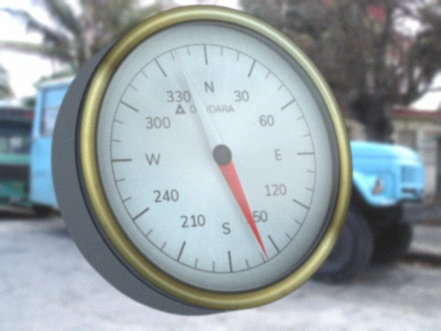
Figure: 160°
